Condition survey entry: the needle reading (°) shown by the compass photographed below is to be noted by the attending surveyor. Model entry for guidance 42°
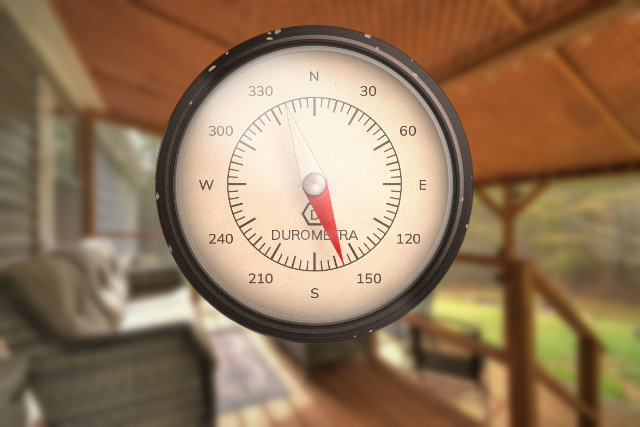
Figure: 160°
